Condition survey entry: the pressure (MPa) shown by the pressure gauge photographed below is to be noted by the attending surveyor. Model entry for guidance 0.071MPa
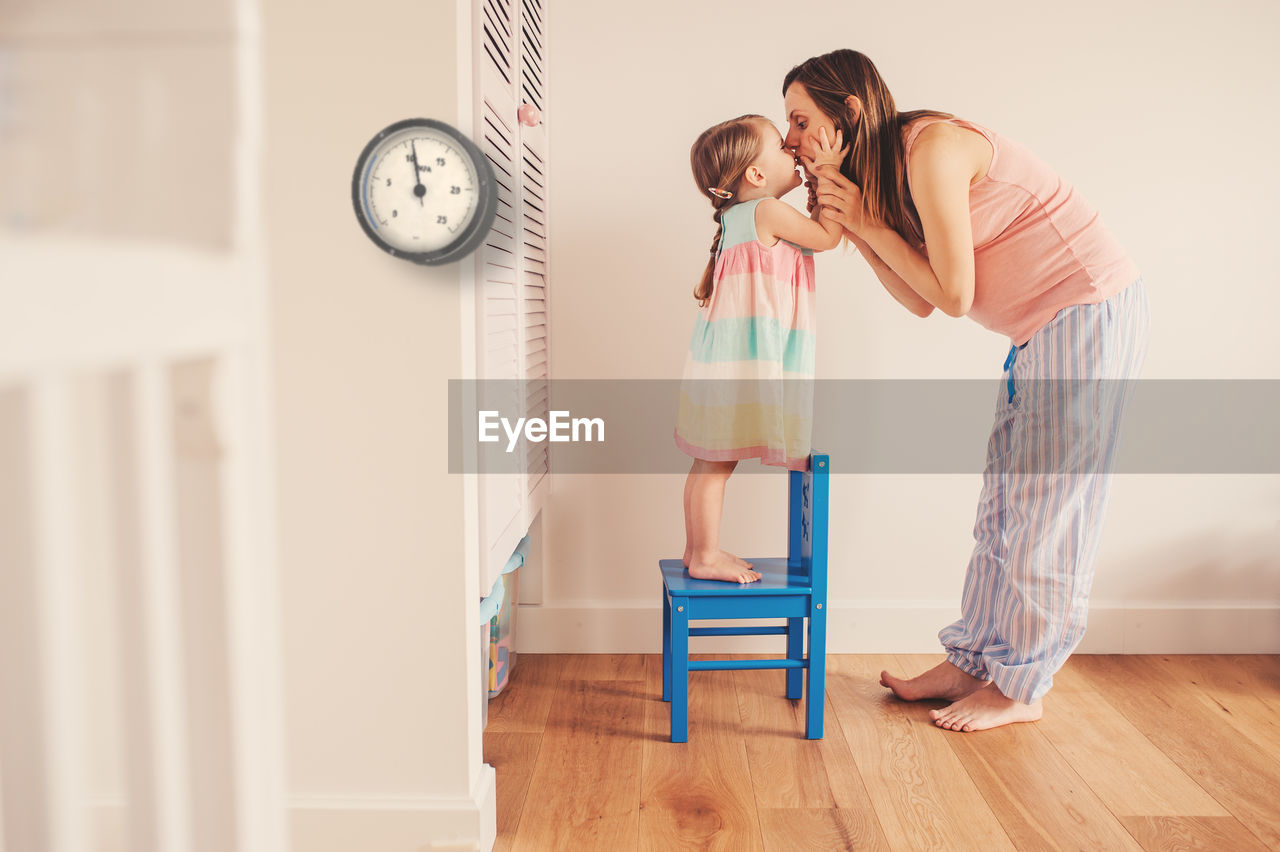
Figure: 11MPa
